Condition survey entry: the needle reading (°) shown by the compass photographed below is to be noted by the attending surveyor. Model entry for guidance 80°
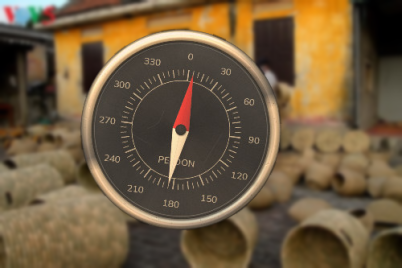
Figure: 5°
